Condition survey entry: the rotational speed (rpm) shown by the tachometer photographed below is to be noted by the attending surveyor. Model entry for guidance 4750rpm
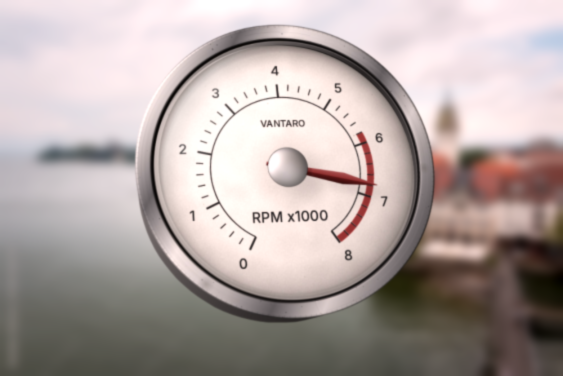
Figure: 6800rpm
